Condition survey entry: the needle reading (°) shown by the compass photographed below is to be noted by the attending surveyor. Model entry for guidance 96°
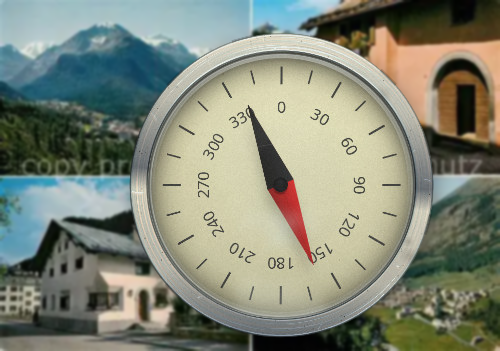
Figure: 157.5°
